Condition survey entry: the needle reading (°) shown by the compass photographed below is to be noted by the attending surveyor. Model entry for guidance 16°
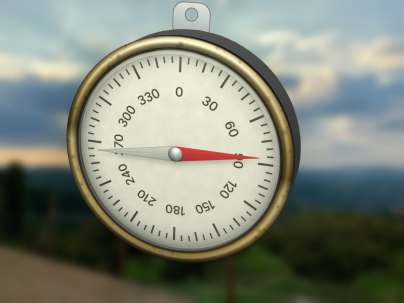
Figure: 85°
